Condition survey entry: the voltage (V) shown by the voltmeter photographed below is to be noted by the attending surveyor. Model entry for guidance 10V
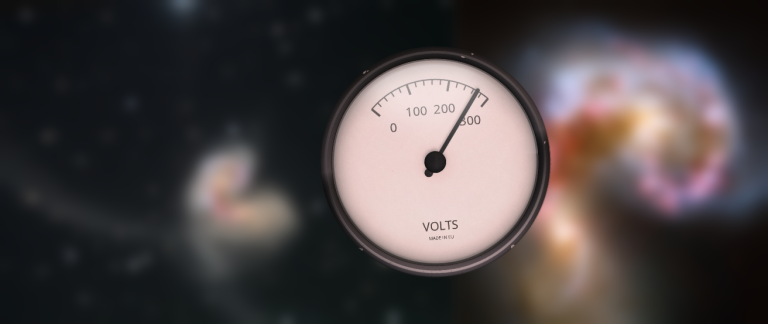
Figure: 270V
